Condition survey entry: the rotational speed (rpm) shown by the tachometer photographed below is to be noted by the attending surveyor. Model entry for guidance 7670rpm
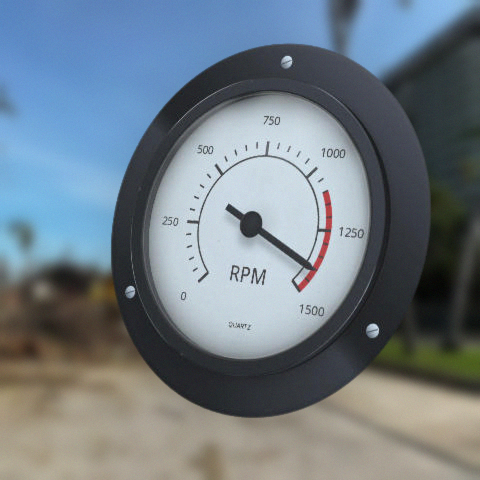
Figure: 1400rpm
